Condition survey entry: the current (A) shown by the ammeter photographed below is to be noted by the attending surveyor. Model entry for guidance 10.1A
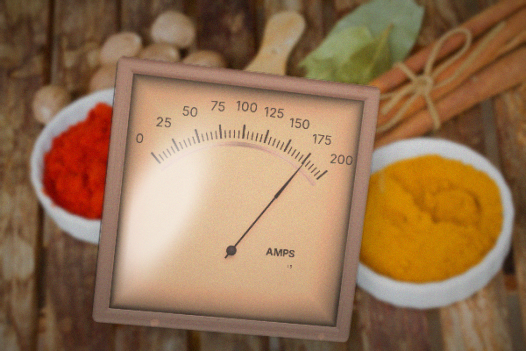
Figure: 175A
